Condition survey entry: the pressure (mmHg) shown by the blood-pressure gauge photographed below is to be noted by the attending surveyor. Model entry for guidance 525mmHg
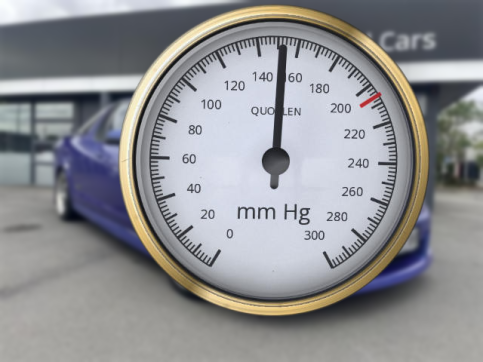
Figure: 152mmHg
